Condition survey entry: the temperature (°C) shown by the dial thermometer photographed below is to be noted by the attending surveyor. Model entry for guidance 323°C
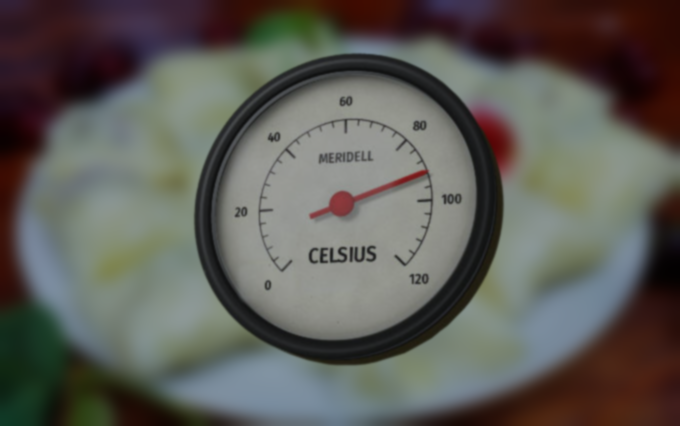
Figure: 92°C
